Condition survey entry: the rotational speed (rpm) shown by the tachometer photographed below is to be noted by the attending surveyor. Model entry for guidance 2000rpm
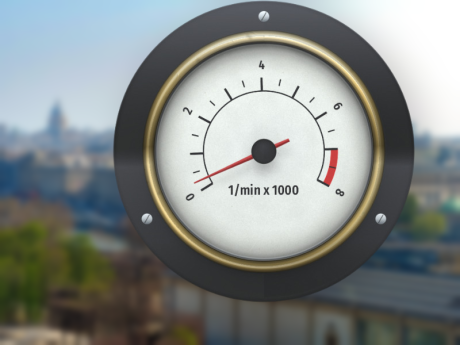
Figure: 250rpm
